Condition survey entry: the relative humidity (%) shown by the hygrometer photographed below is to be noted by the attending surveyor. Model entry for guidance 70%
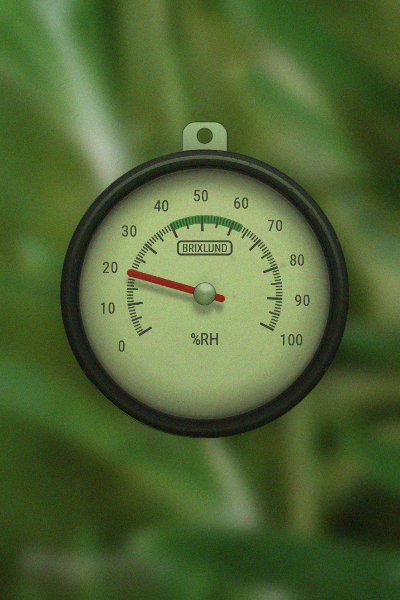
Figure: 20%
